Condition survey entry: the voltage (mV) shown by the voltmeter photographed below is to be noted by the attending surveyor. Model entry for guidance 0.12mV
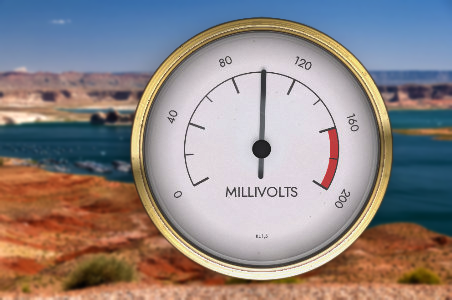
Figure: 100mV
